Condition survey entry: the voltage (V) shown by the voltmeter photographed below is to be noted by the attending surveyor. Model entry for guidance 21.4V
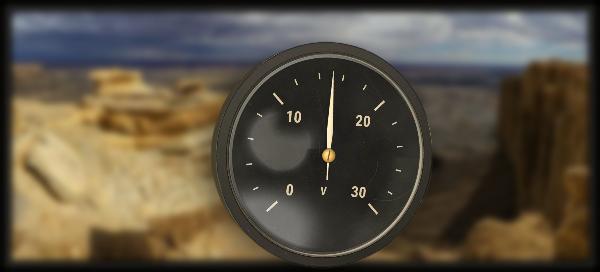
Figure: 15V
